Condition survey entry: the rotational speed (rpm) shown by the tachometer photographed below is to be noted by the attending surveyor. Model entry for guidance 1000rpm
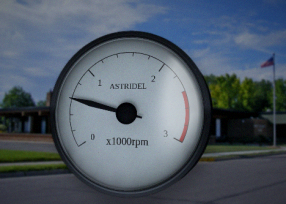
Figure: 600rpm
